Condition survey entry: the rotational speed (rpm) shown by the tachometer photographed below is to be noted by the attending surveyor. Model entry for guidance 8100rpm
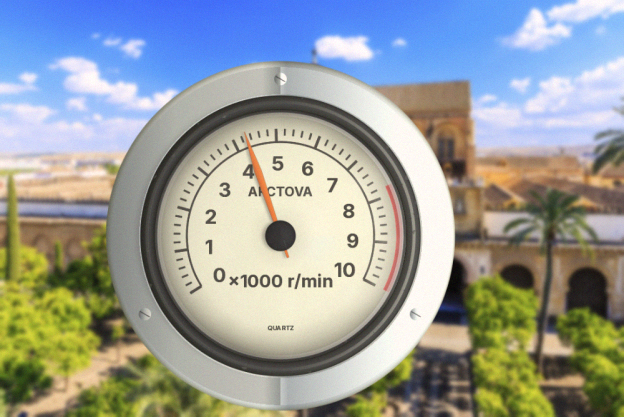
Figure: 4300rpm
